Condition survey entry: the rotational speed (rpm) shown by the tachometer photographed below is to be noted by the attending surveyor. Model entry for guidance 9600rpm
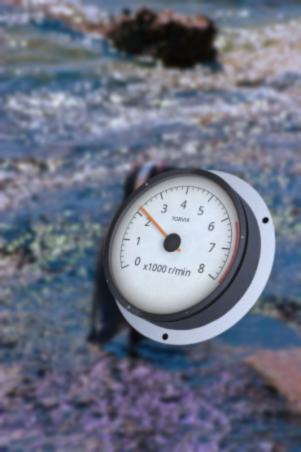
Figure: 2200rpm
